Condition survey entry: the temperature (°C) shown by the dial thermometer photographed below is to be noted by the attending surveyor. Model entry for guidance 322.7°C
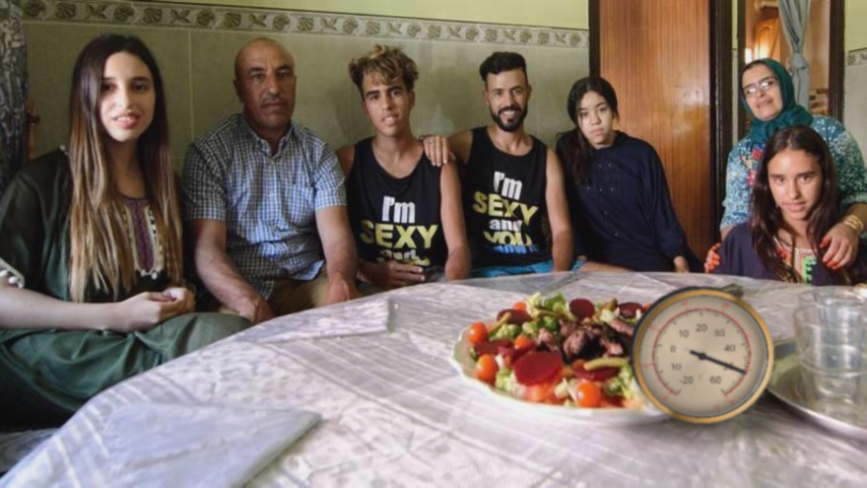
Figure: 50°C
